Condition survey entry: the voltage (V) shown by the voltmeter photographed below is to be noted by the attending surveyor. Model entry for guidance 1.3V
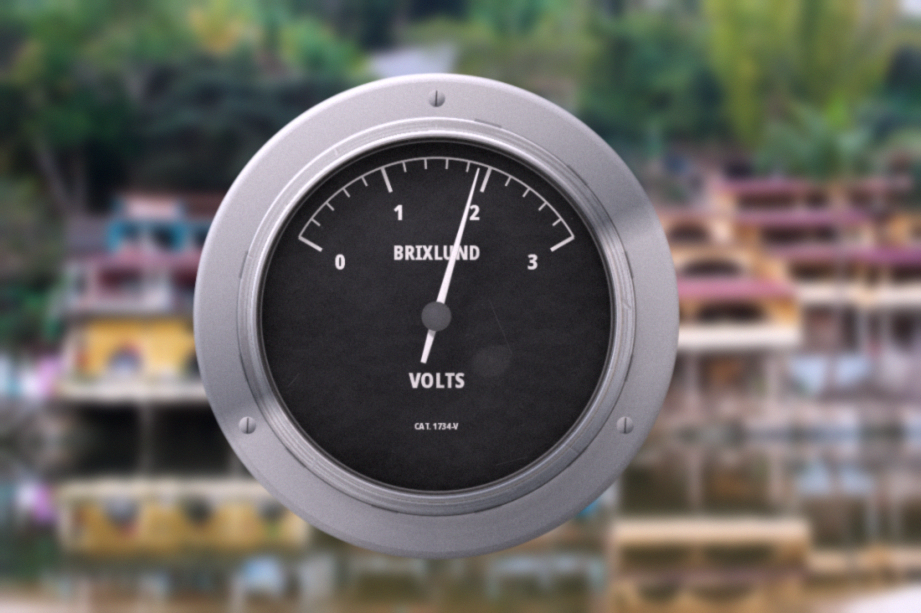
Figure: 1.9V
